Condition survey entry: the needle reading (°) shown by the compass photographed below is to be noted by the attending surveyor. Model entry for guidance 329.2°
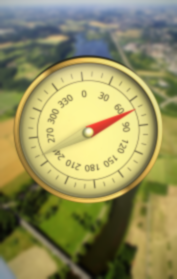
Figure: 70°
